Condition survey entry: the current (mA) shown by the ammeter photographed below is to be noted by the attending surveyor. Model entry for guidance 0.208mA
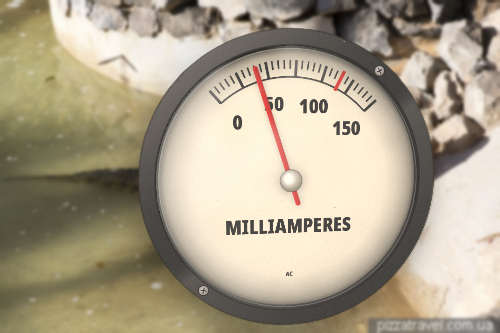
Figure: 40mA
